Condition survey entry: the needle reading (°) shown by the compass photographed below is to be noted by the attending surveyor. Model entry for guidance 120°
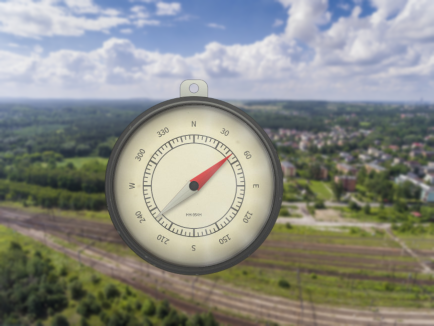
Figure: 50°
